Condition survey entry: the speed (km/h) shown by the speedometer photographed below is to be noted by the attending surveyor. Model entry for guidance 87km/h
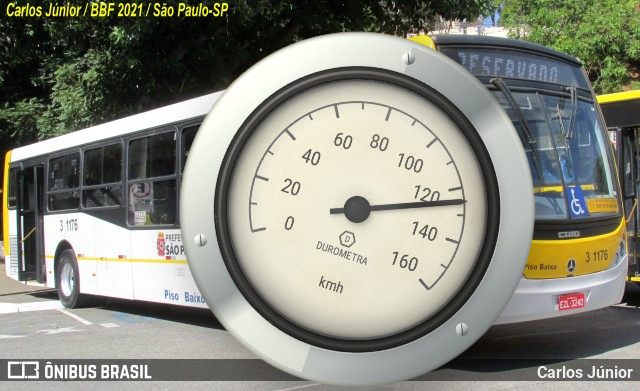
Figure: 125km/h
